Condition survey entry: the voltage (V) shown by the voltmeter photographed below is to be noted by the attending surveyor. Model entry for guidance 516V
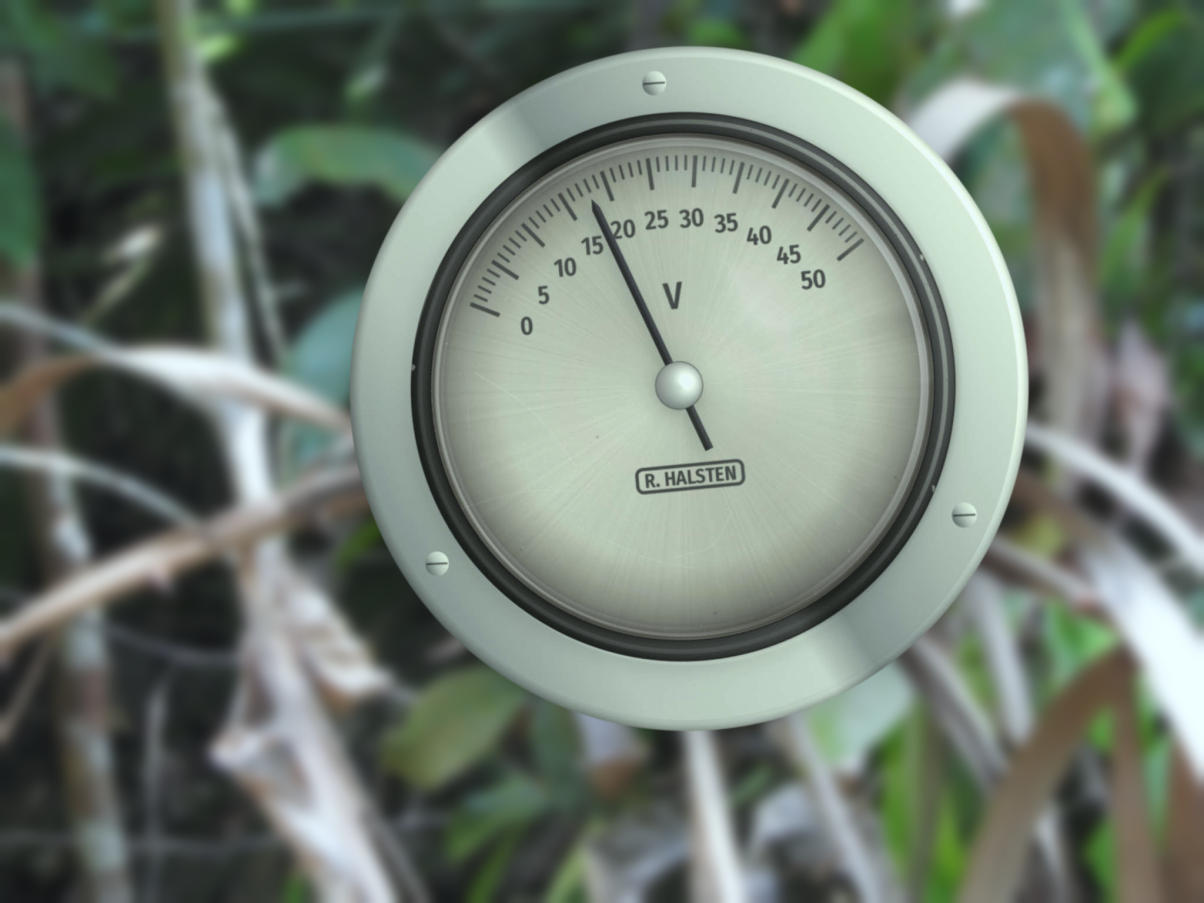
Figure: 18V
